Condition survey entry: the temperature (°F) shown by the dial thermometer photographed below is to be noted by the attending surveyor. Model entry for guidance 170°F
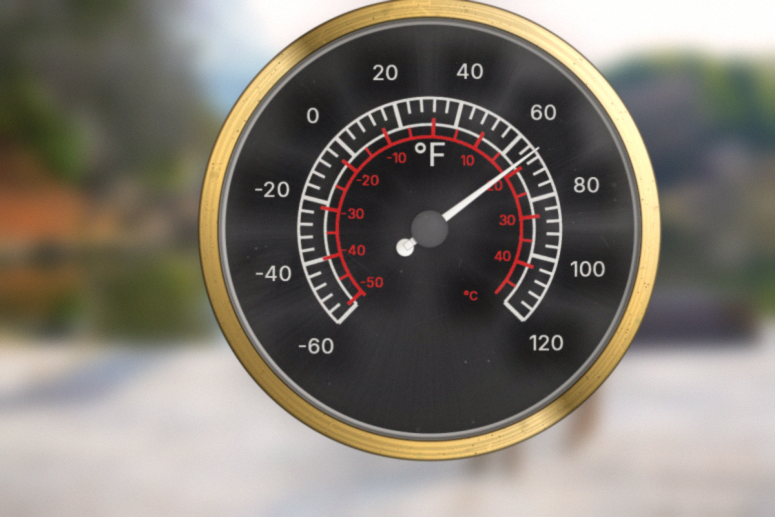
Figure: 66°F
